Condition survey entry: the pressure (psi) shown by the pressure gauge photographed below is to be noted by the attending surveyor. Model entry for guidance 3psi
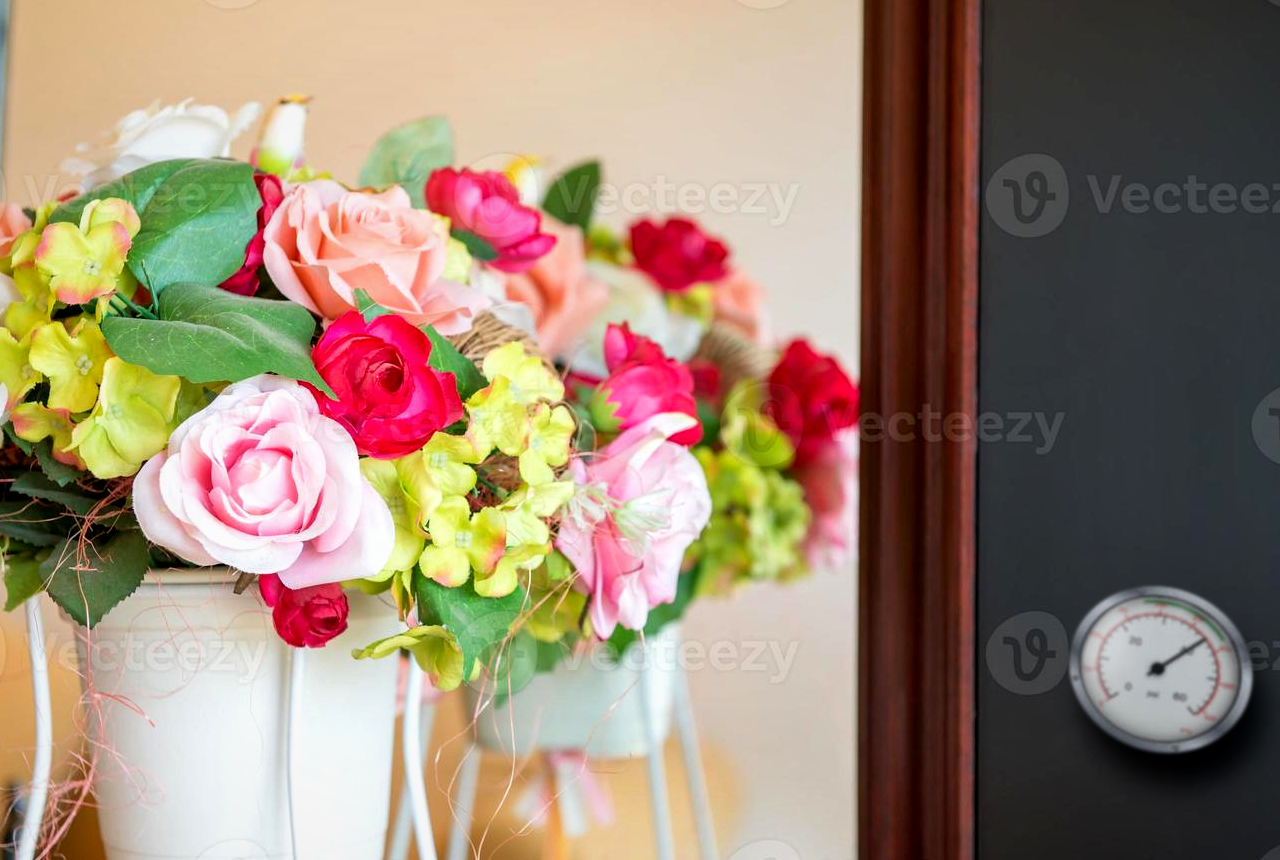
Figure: 40psi
